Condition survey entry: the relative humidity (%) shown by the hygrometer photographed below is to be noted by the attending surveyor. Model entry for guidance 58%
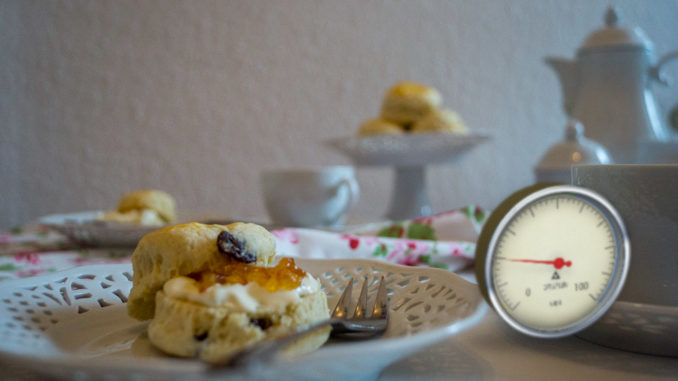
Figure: 20%
